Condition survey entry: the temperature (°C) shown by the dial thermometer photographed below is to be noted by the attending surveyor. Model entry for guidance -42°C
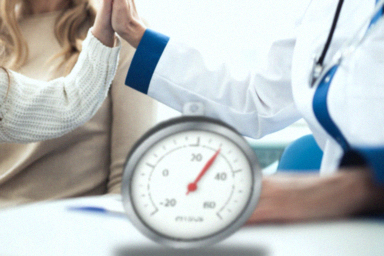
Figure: 28°C
